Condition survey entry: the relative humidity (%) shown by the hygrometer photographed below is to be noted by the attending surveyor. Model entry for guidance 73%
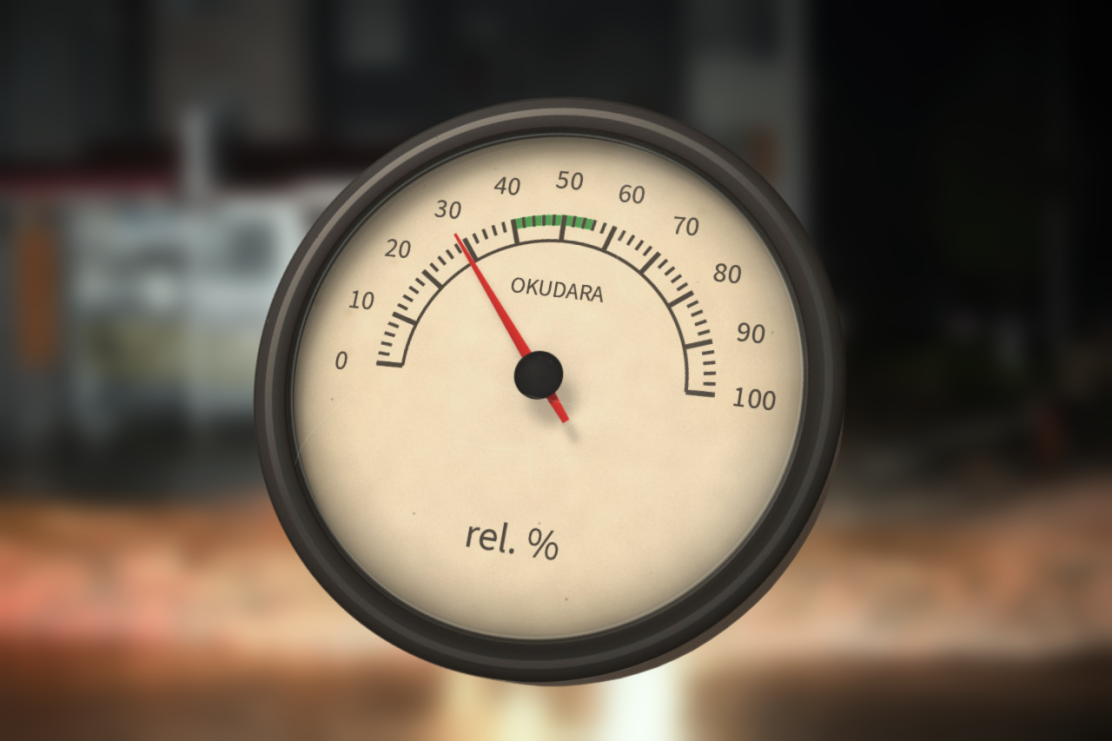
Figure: 29%
